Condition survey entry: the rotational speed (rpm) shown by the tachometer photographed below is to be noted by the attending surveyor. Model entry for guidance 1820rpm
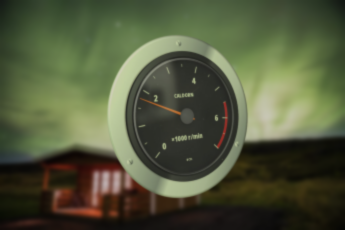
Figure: 1750rpm
